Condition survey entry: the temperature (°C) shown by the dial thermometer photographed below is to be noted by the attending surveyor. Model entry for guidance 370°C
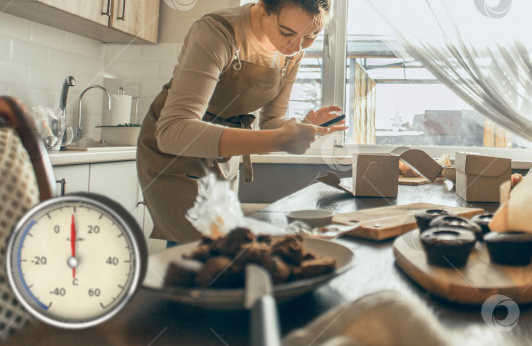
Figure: 10°C
